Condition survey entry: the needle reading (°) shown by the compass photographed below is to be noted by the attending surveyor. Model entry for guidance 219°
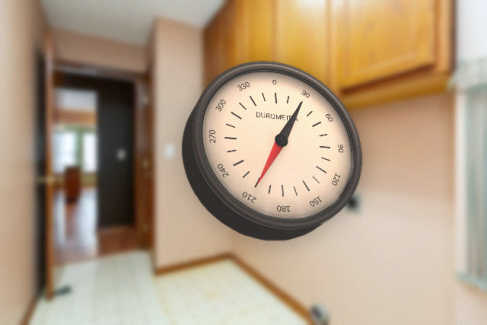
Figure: 210°
